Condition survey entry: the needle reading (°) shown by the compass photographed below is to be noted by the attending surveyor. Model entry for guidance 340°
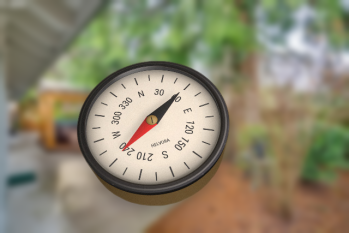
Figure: 240°
